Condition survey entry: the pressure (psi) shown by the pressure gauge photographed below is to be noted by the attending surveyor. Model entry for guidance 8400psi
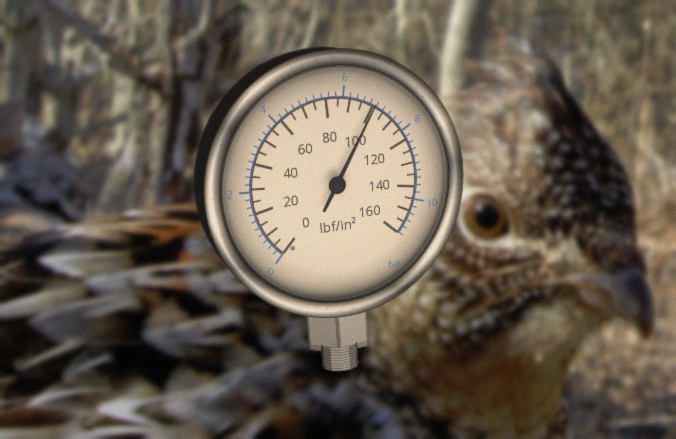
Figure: 100psi
